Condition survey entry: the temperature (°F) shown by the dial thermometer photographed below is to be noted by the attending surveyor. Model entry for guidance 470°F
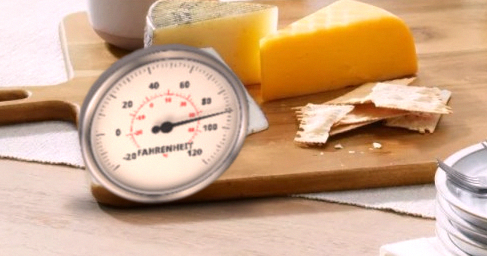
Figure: 90°F
